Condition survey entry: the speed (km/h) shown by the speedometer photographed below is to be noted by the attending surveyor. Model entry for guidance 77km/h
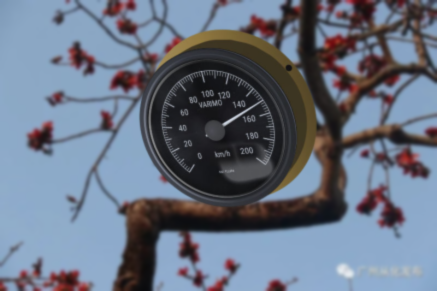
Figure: 150km/h
